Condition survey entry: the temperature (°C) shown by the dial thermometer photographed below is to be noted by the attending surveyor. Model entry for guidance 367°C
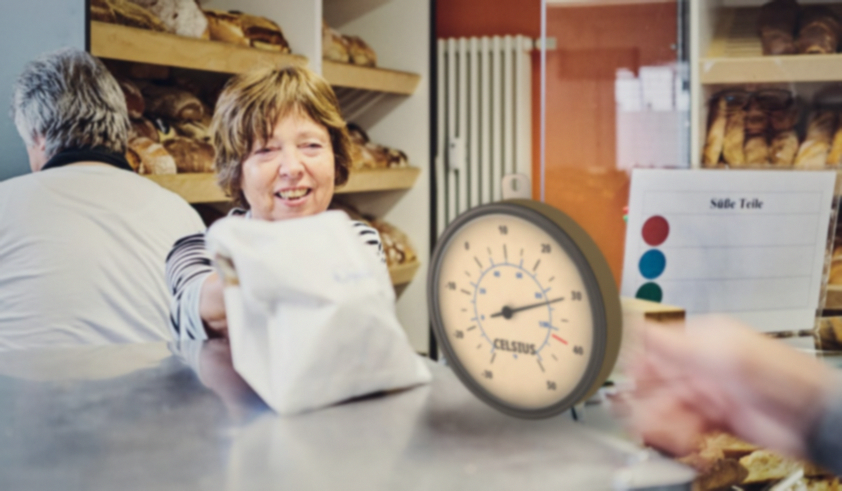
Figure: 30°C
